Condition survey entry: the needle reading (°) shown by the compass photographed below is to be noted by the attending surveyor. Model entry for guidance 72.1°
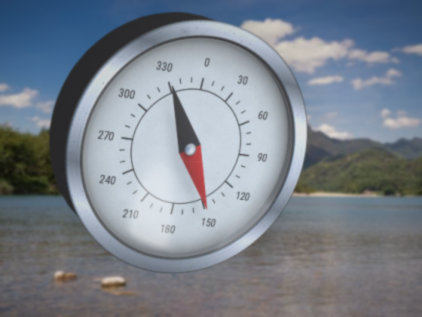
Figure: 150°
